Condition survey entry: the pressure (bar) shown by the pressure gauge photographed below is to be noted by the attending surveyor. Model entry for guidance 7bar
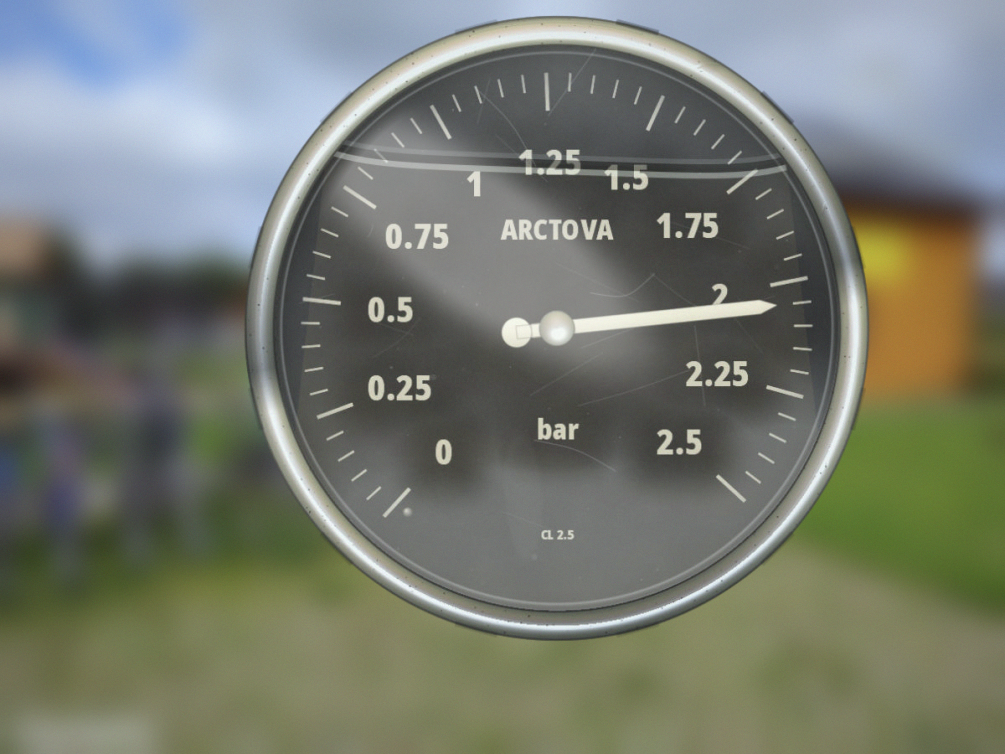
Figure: 2.05bar
